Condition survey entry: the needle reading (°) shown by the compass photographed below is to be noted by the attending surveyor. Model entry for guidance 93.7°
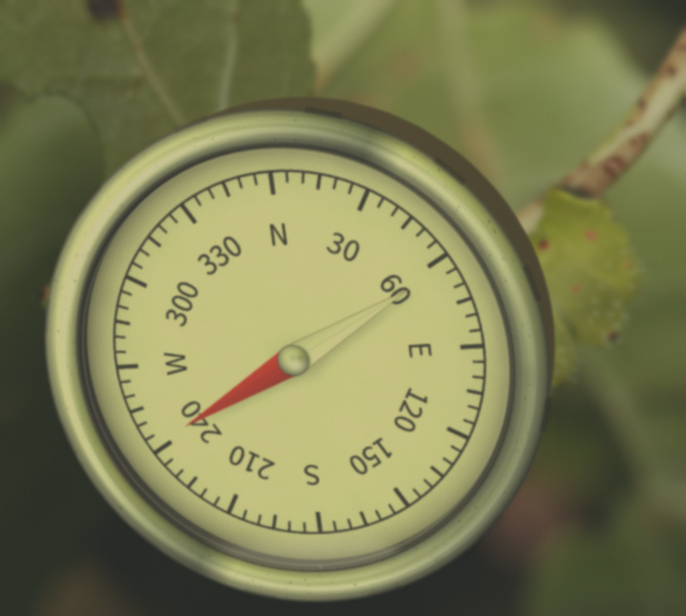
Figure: 242.5°
